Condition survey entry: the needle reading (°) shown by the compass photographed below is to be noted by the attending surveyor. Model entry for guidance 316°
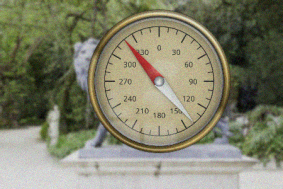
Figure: 320°
